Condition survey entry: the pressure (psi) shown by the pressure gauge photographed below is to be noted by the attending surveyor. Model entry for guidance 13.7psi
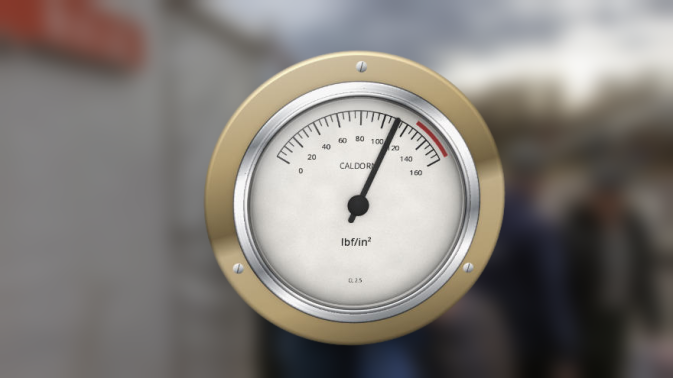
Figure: 110psi
